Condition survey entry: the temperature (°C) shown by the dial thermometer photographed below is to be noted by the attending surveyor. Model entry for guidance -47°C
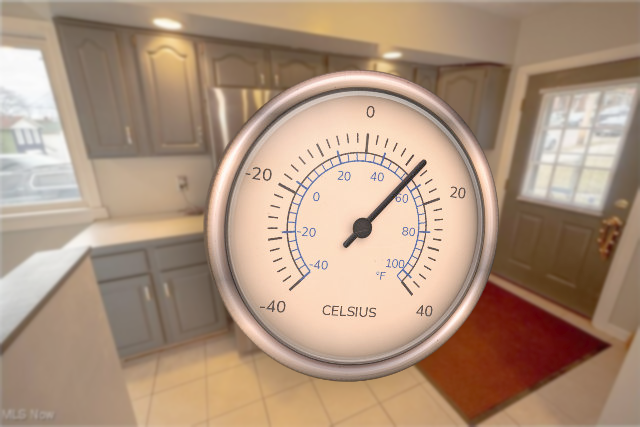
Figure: 12°C
